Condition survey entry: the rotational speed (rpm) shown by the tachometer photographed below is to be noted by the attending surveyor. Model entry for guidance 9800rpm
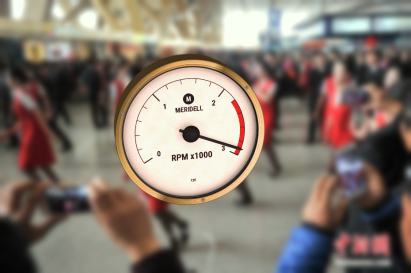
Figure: 2900rpm
